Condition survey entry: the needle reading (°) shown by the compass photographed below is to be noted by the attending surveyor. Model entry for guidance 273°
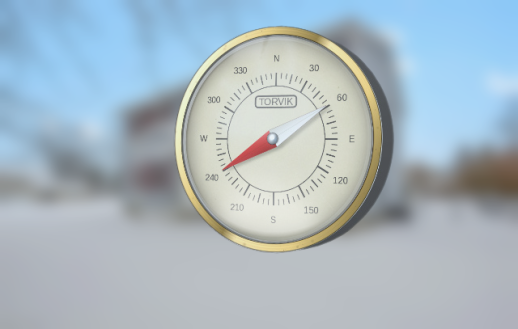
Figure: 240°
